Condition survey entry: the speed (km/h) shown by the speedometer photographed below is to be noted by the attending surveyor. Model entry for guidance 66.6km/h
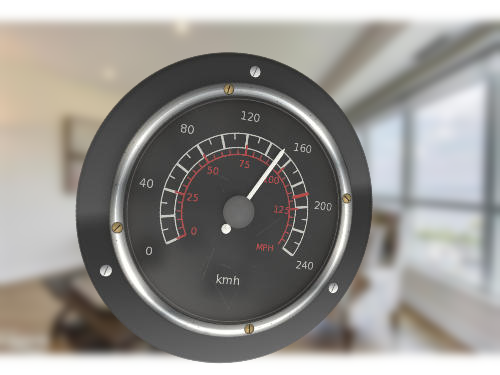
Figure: 150km/h
